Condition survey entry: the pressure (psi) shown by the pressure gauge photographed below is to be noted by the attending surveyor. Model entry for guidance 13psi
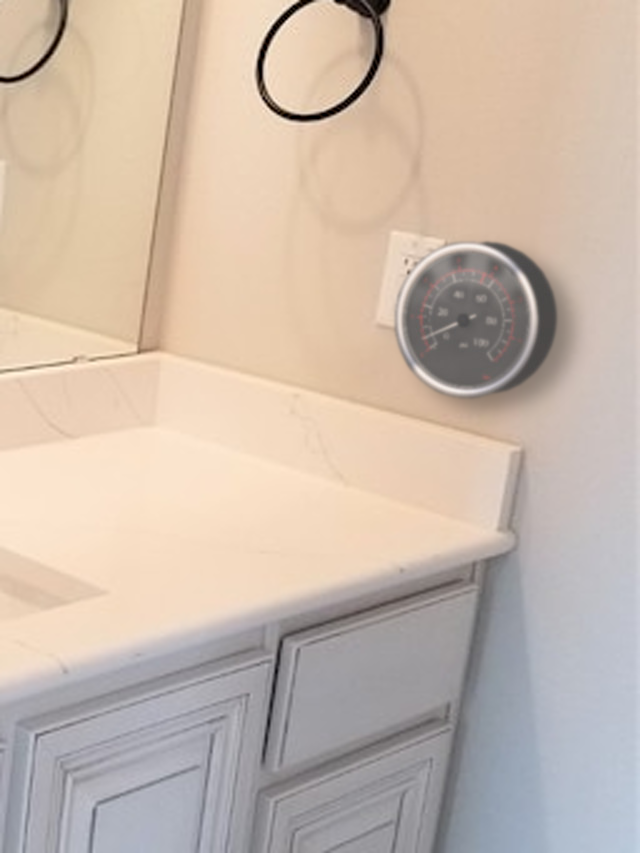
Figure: 5psi
